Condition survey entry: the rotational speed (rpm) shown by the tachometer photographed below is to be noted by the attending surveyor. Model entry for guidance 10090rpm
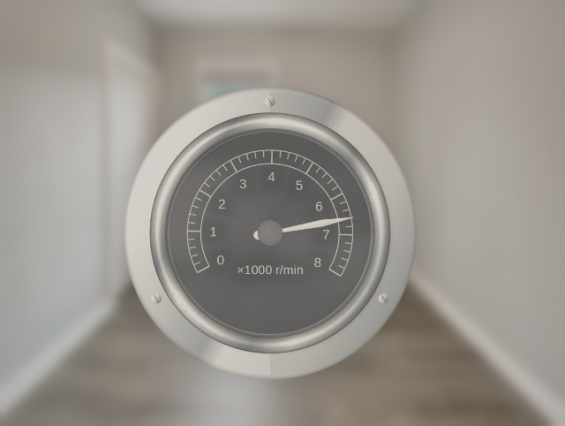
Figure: 6600rpm
